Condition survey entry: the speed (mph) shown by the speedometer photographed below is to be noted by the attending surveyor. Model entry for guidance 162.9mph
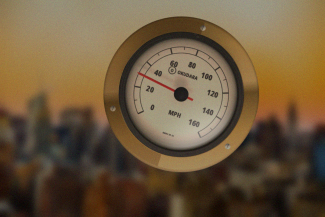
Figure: 30mph
